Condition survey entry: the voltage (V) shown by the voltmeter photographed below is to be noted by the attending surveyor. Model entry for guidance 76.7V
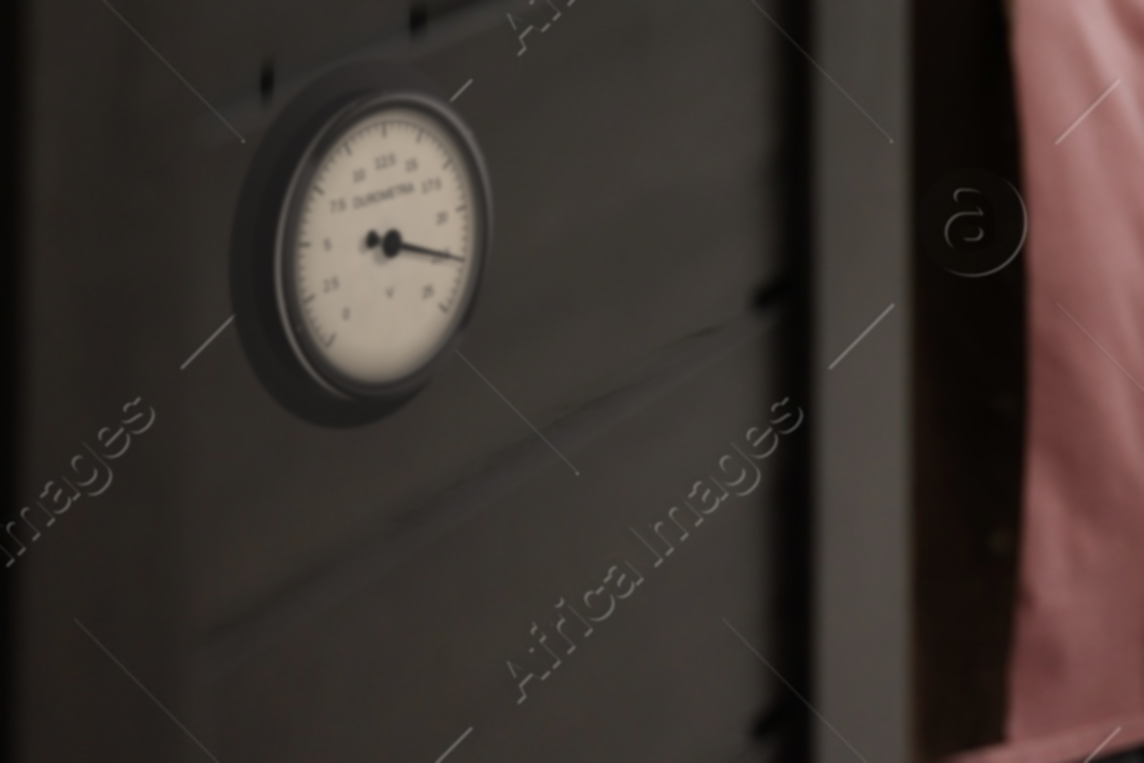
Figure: 22.5V
